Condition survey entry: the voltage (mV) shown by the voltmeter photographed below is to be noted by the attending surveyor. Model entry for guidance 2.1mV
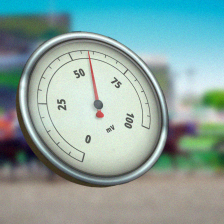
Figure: 57.5mV
